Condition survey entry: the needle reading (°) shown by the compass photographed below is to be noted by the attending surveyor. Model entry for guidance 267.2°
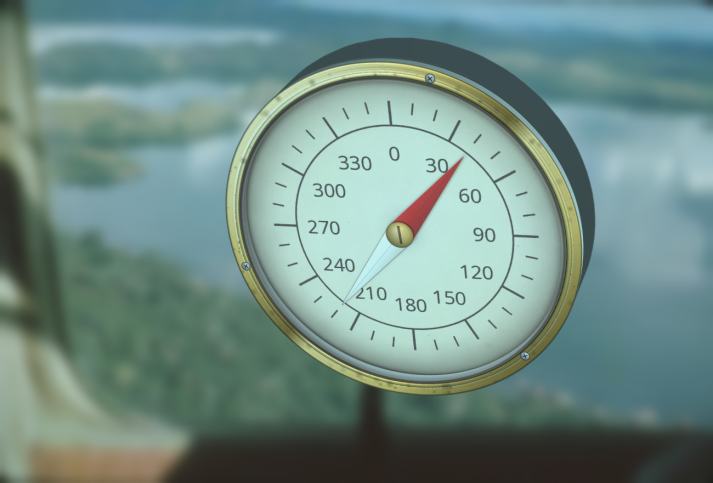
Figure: 40°
